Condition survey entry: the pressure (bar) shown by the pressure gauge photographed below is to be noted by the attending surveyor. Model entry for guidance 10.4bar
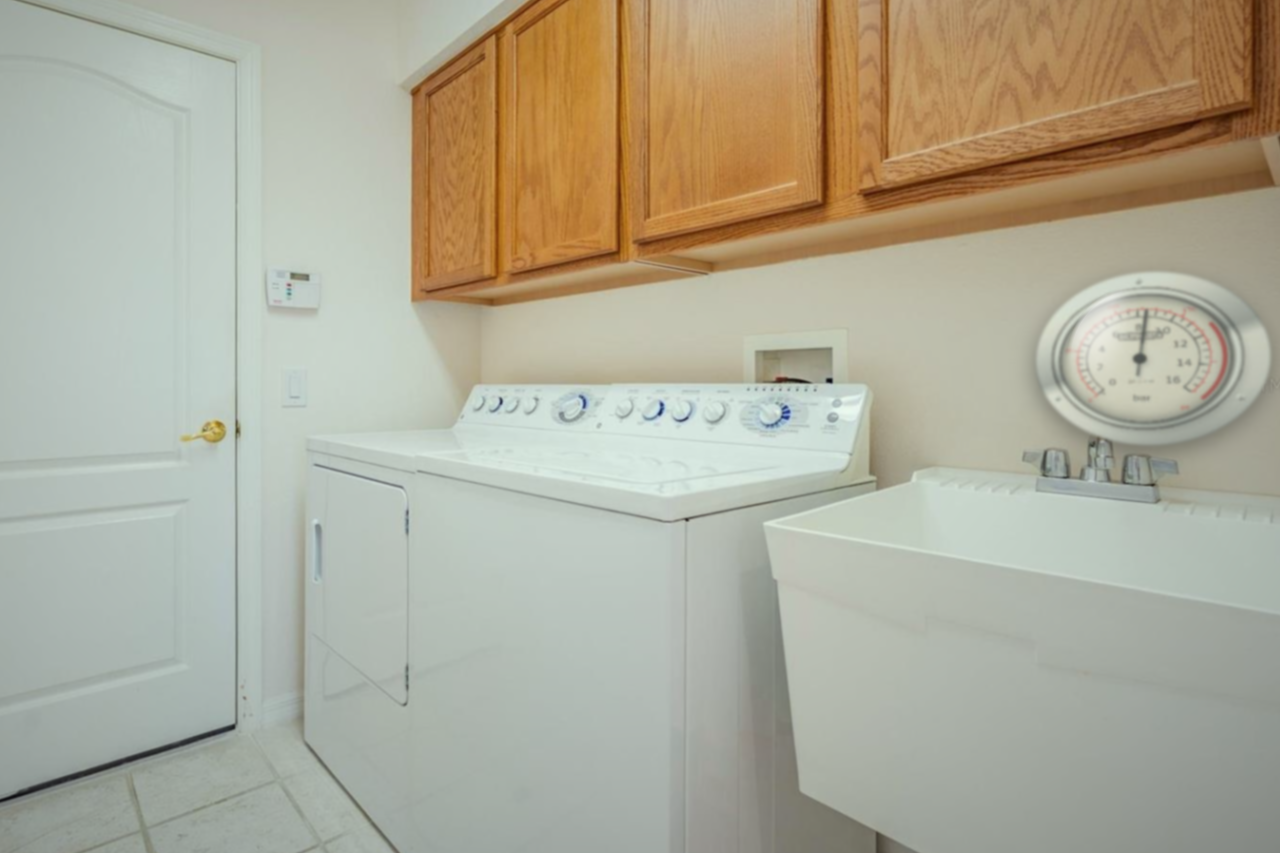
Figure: 8.5bar
